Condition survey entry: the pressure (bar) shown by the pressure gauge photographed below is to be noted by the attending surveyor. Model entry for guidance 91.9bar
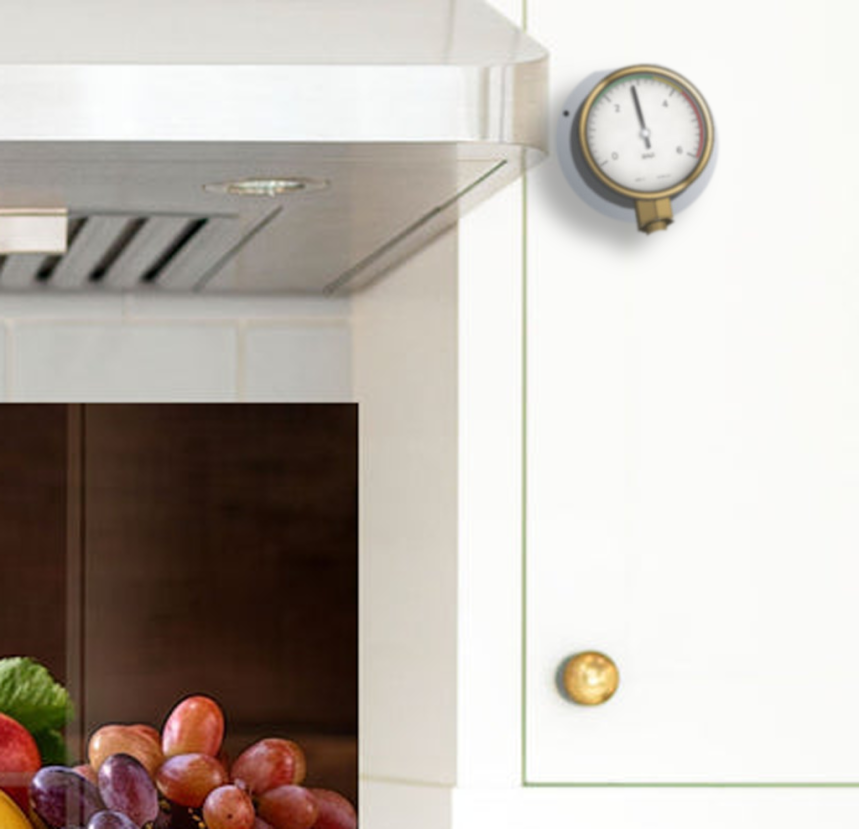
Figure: 2.8bar
